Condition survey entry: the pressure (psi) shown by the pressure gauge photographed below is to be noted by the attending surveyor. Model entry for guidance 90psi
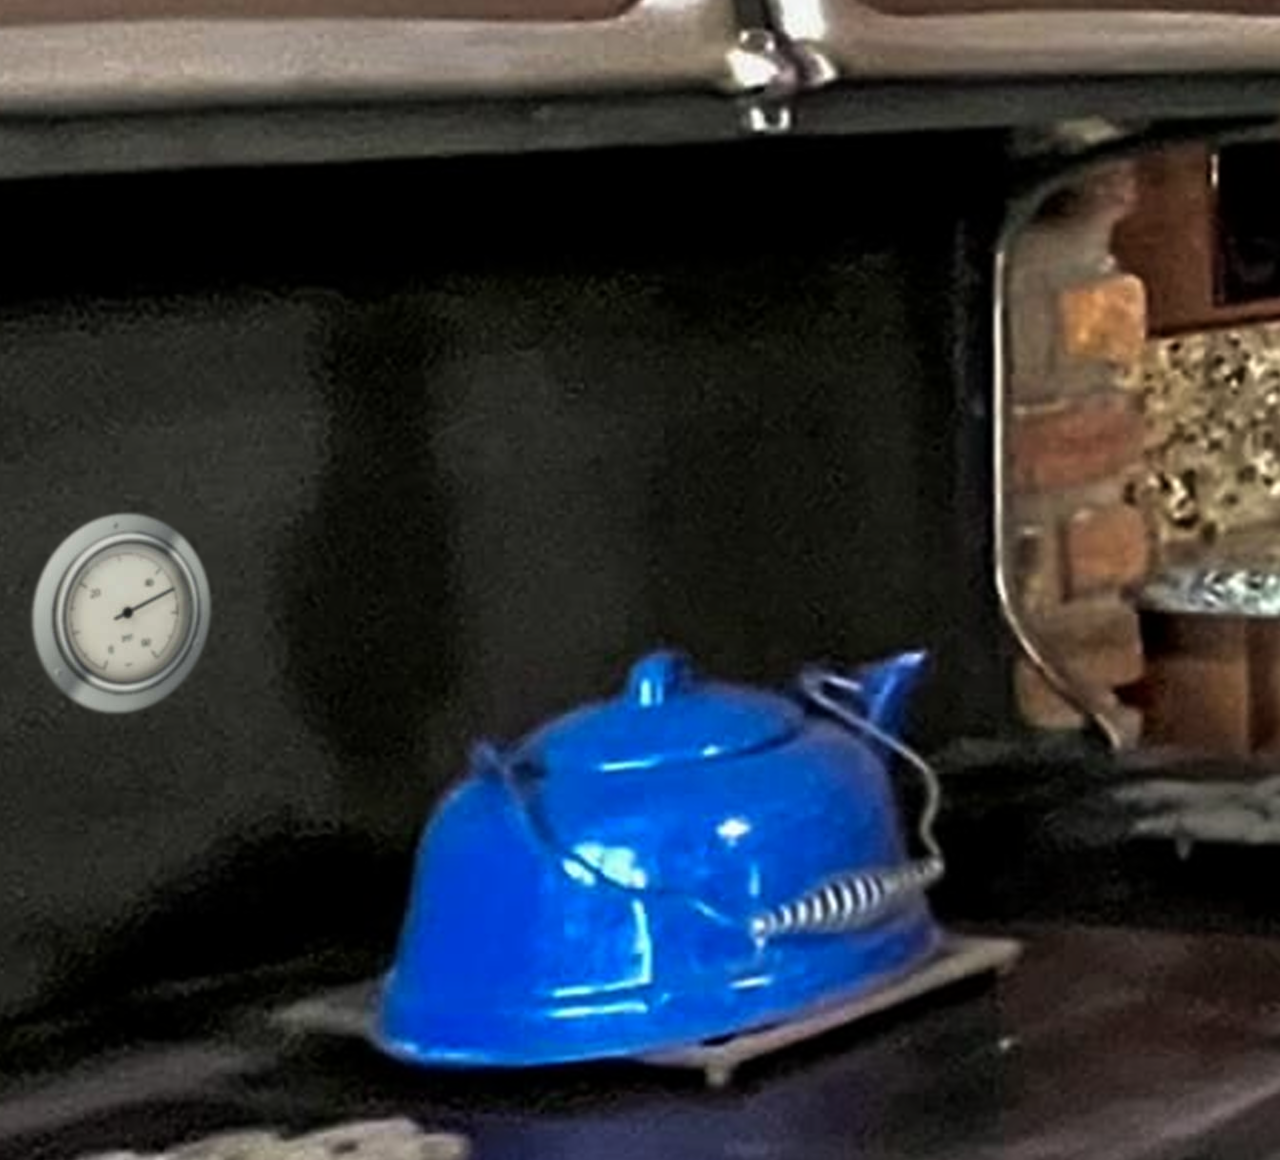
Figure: 45psi
